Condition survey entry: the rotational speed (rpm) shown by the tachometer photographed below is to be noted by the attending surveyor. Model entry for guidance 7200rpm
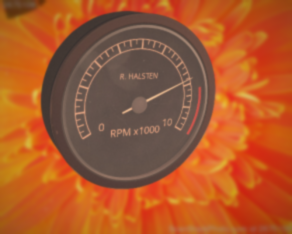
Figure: 7750rpm
